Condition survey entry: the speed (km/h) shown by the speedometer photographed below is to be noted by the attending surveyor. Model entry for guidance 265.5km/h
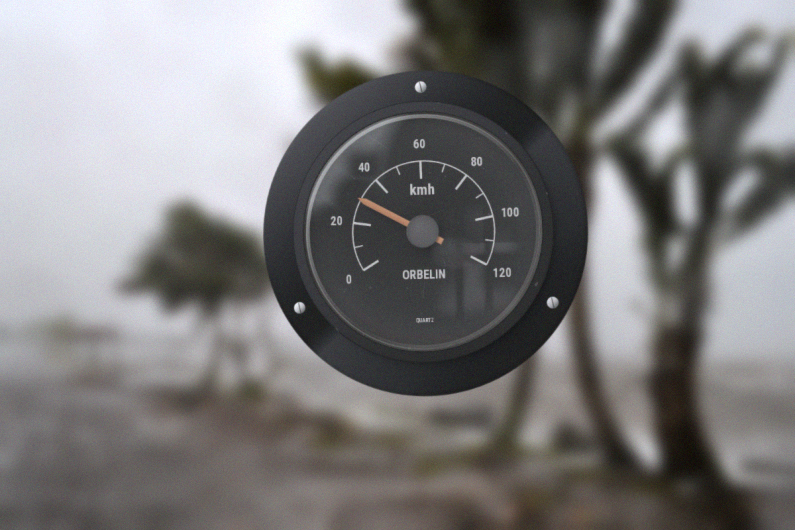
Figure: 30km/h
